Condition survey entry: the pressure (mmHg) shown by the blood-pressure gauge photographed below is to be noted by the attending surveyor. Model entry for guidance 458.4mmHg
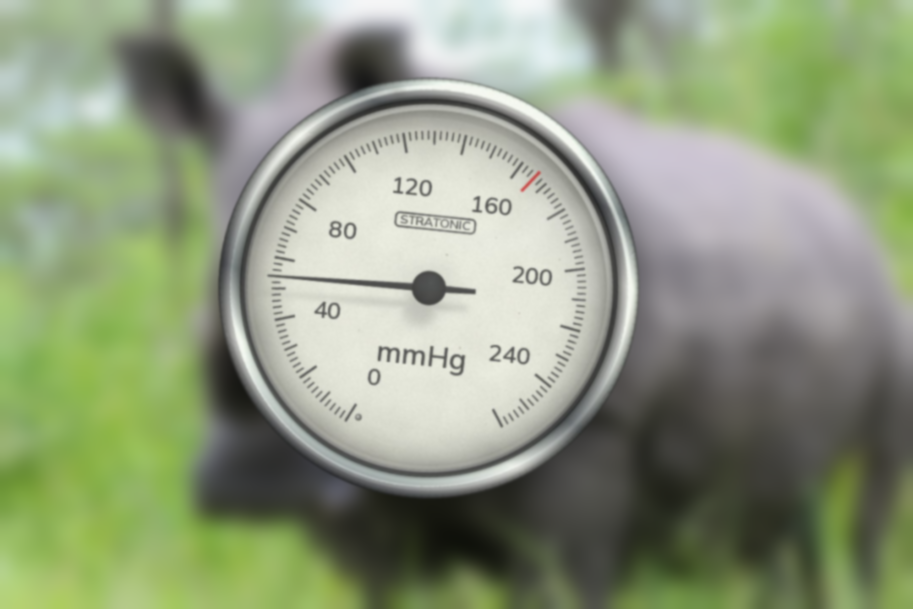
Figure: 54mmHg
